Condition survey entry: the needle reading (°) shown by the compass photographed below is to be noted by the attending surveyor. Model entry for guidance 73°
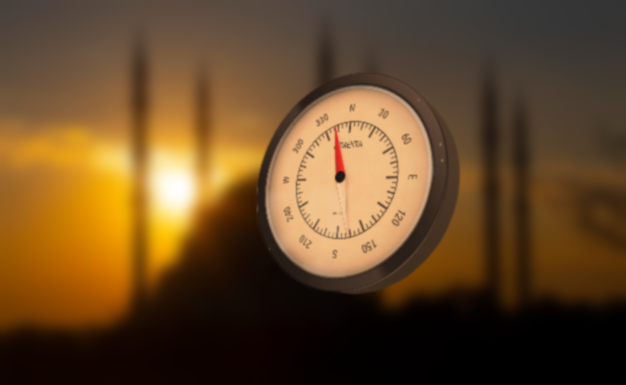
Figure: 345°
